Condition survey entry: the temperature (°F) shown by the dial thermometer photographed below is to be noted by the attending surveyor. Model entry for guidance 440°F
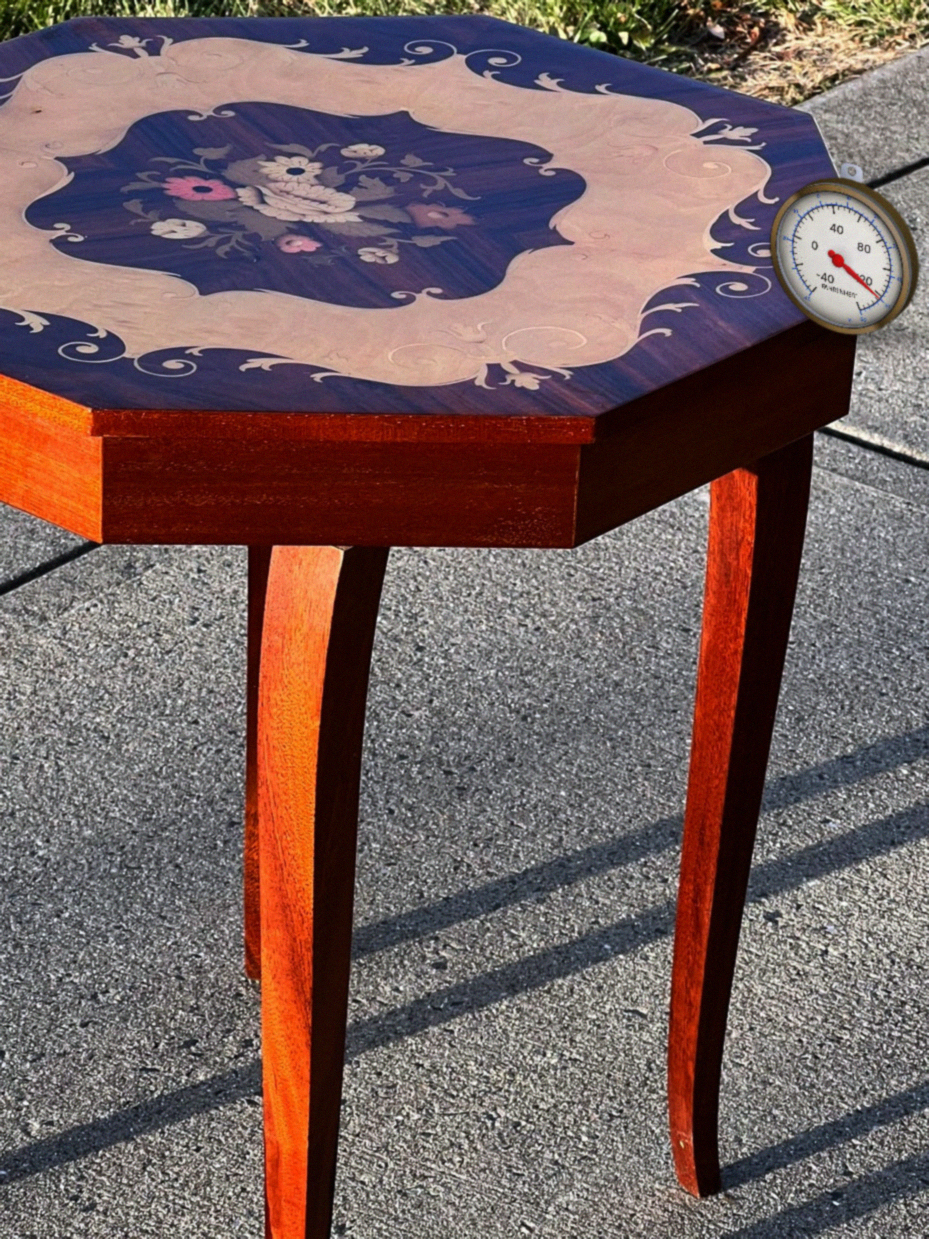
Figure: 120°F
